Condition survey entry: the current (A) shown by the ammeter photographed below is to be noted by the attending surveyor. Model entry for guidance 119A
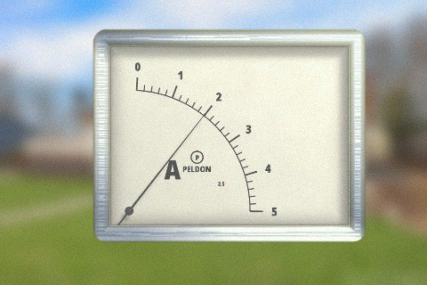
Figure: 2A
